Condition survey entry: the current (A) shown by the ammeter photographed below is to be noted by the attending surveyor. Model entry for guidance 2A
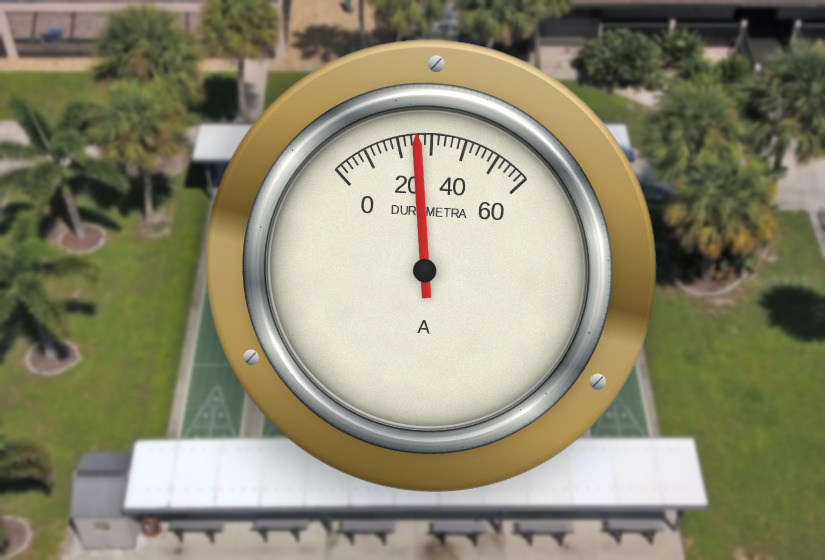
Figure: 26A
